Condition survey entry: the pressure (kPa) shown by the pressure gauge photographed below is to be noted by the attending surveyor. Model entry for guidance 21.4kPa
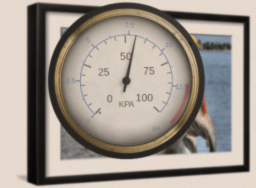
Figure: 55kPa
